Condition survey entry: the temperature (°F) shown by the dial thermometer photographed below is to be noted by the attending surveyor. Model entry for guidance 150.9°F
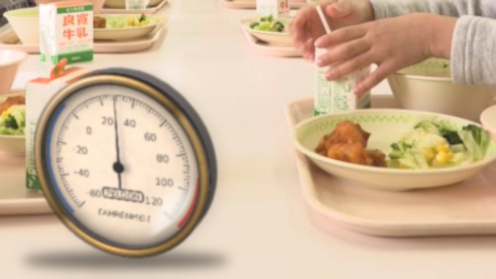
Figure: 30°F
